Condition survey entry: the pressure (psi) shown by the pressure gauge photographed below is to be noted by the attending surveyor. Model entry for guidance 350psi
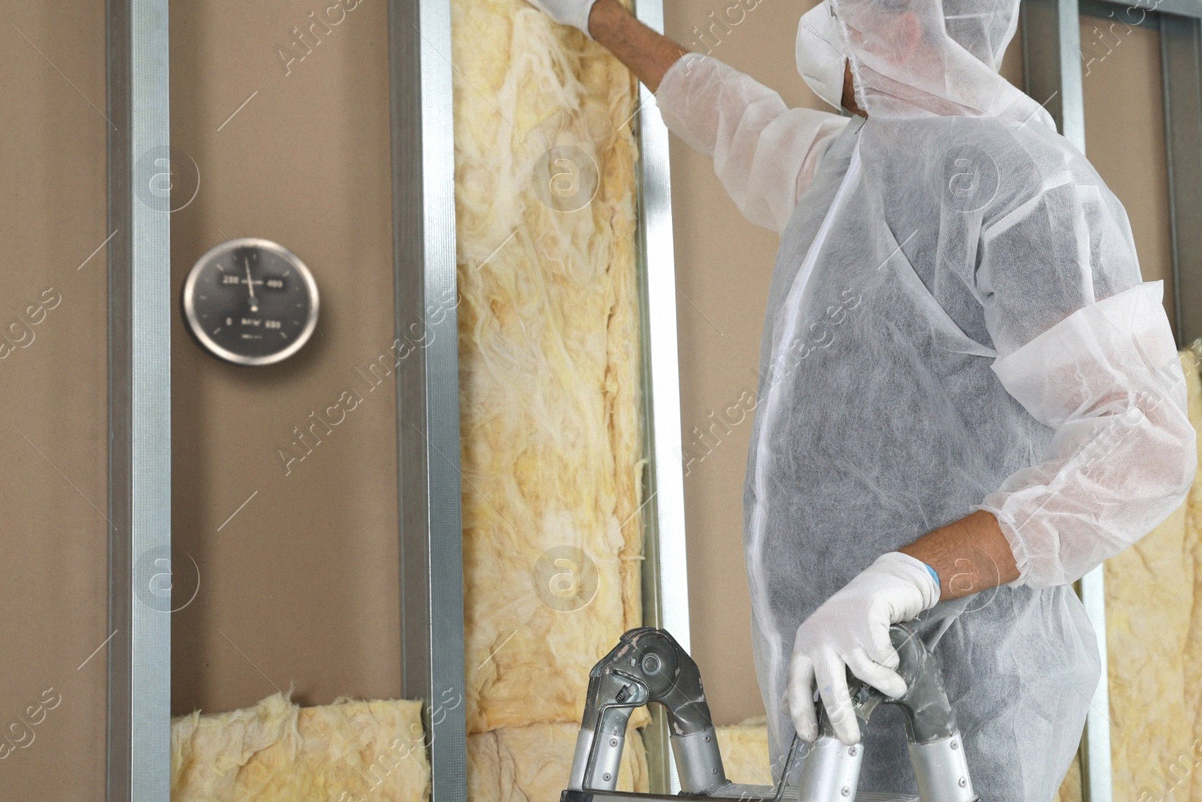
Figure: 275psi
